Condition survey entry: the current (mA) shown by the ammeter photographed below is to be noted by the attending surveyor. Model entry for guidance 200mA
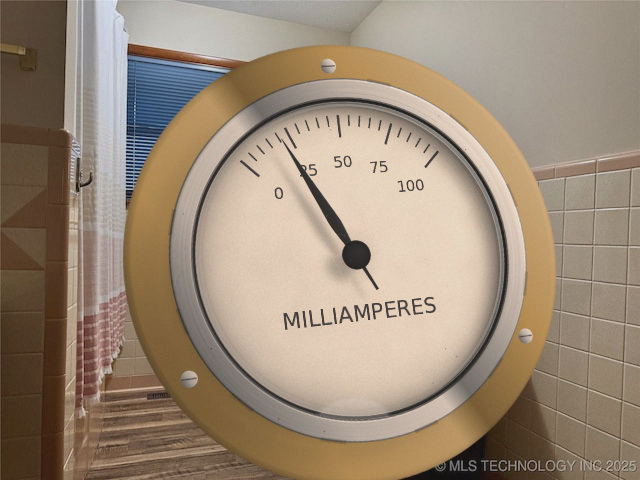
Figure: 20mA
